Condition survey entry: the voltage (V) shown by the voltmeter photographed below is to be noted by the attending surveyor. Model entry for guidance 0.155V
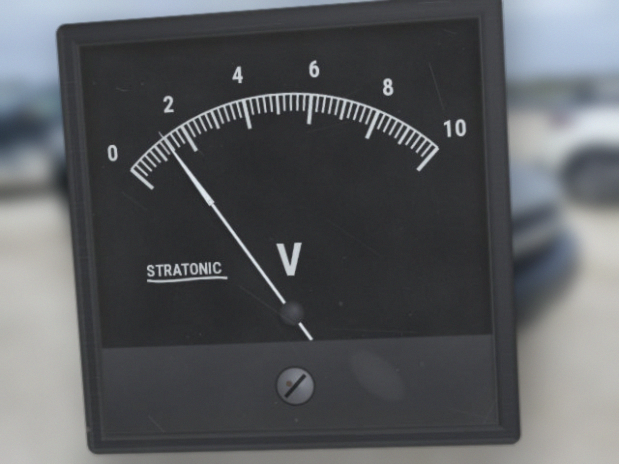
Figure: 1.4V
